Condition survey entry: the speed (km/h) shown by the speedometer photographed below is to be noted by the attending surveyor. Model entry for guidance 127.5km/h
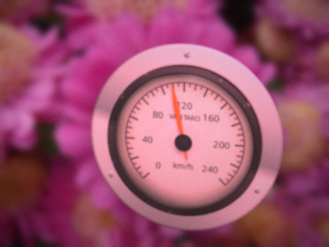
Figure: 110km/h
